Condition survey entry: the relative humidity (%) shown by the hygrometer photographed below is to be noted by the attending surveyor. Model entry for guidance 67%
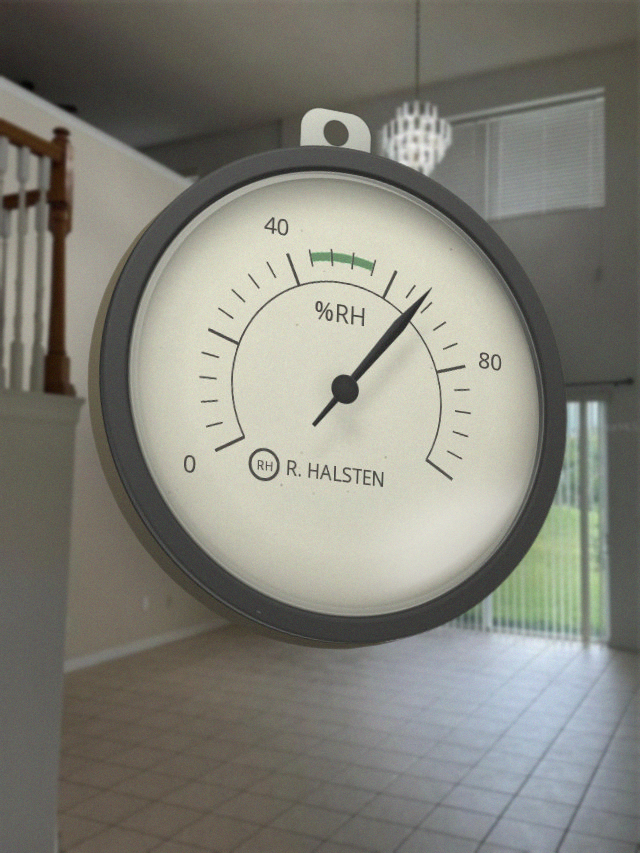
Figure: 66%
